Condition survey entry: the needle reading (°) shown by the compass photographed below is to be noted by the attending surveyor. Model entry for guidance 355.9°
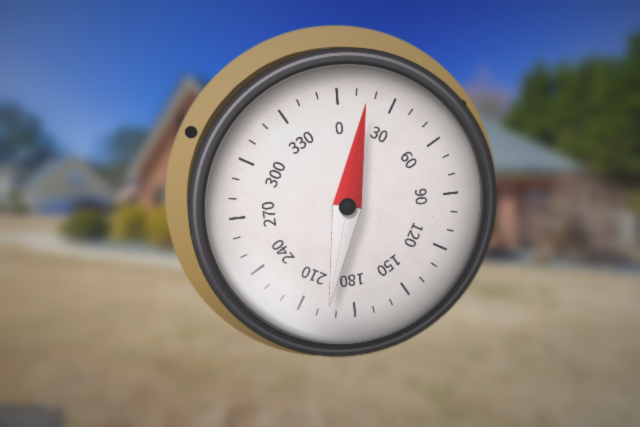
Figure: 15°
